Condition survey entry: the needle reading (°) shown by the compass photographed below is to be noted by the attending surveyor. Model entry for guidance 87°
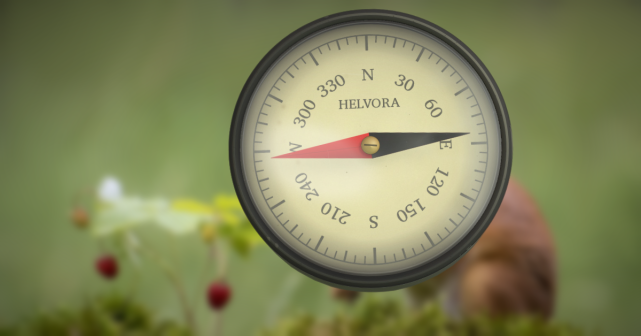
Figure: 265°
